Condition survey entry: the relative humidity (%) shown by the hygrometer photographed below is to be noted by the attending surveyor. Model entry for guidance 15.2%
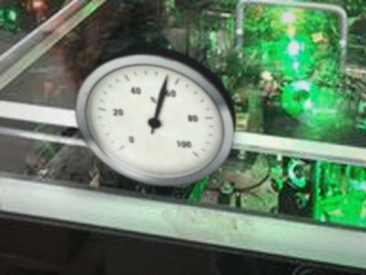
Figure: 56%
